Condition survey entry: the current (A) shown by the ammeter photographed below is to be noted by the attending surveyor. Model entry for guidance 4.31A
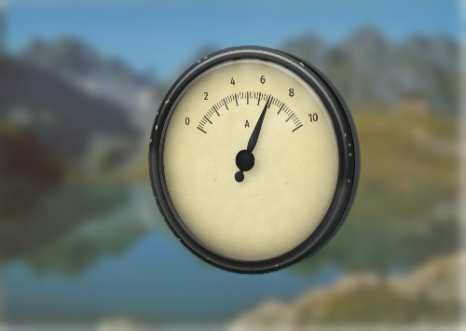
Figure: 7A
